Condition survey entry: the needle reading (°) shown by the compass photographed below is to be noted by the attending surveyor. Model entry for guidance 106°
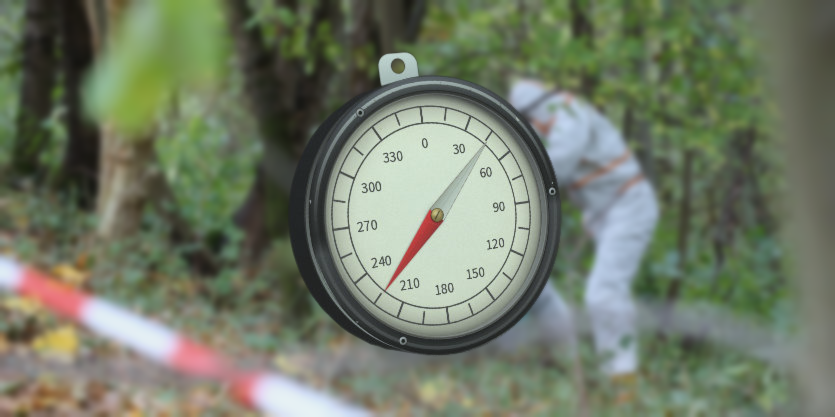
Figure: 225°
